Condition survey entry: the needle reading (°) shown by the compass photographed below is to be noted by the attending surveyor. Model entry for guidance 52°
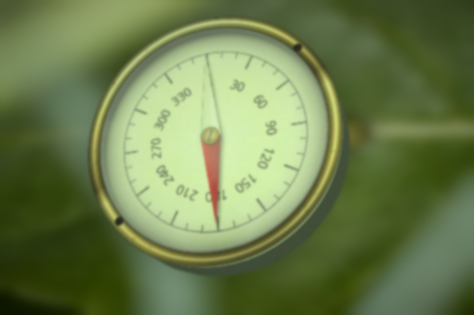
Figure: 180°
